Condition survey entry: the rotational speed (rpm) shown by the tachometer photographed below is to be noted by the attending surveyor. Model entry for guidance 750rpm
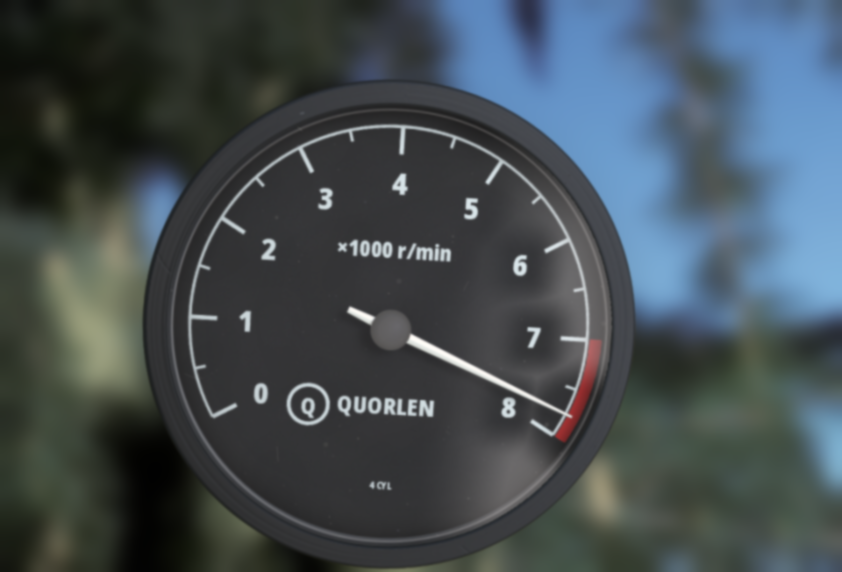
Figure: 7750rpm
